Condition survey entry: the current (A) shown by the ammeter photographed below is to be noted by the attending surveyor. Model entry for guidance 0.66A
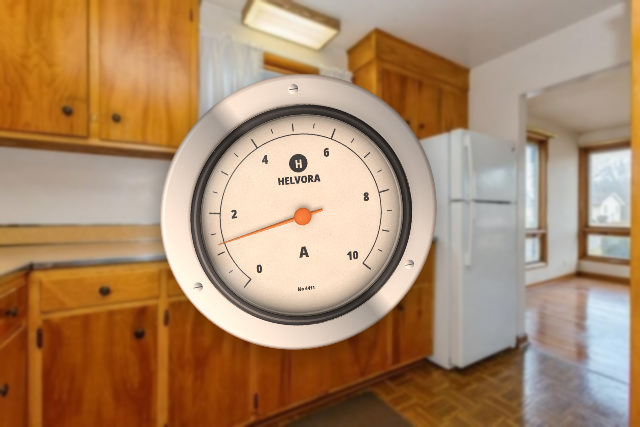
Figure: 1.25A
